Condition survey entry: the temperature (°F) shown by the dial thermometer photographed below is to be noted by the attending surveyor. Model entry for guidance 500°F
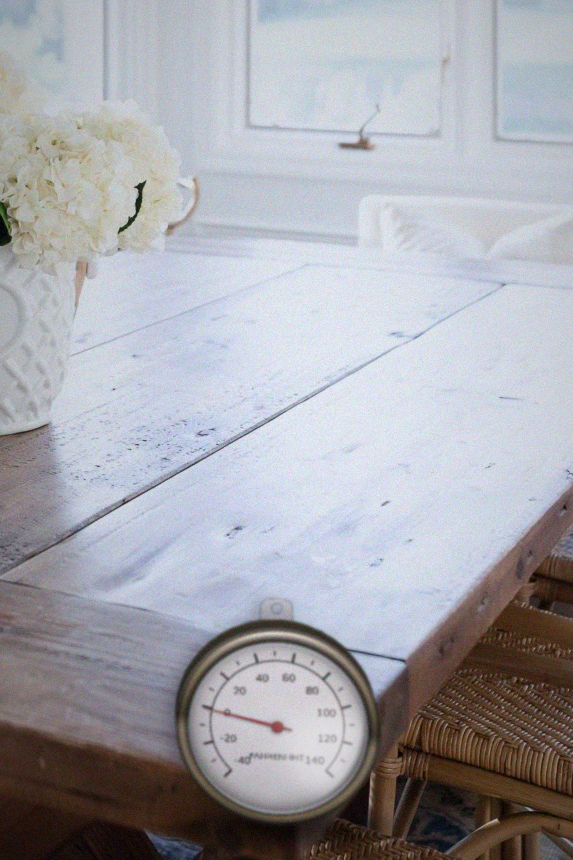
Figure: 0°F
